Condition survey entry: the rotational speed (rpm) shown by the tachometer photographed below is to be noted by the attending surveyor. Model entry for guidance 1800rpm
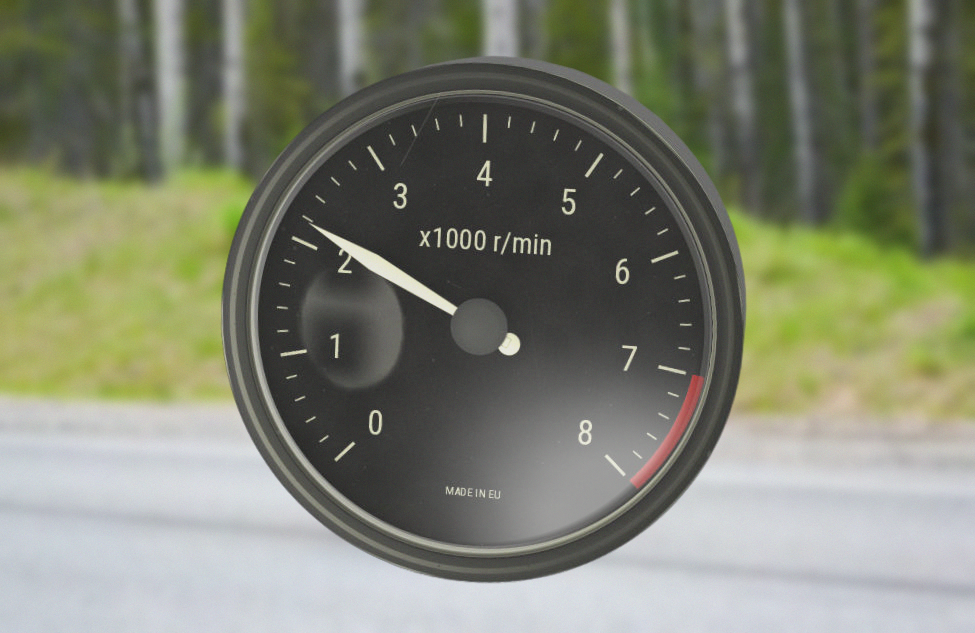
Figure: 2200rpm
